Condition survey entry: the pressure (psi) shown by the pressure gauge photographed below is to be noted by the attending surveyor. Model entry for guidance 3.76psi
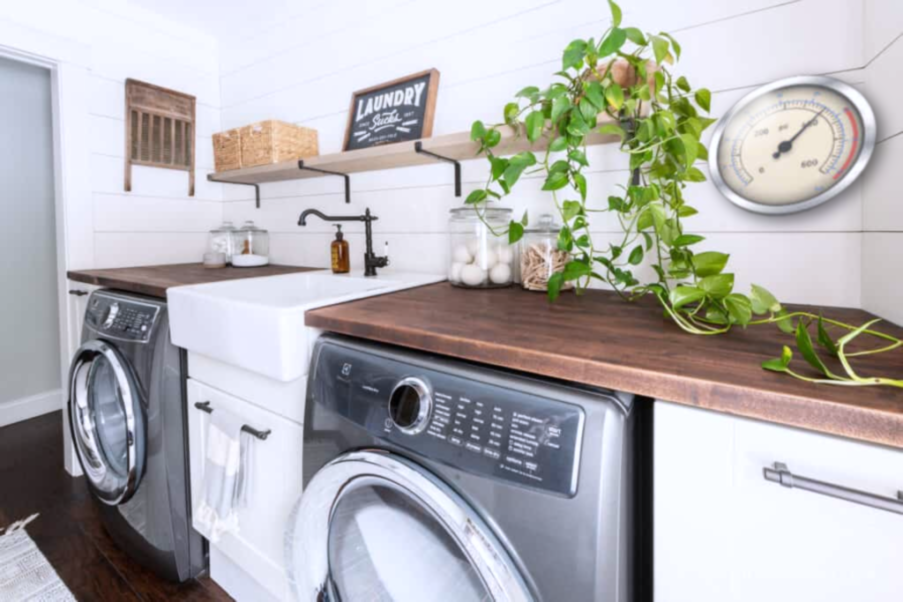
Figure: 400psi
